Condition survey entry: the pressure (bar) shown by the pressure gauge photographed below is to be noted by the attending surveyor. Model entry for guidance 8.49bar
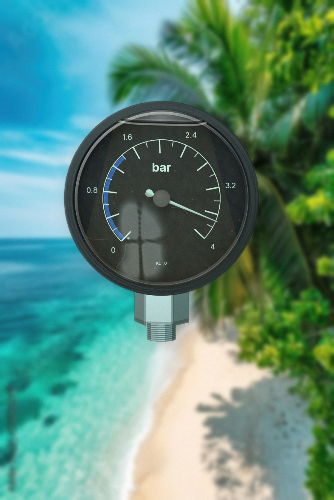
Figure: 3.7bar
